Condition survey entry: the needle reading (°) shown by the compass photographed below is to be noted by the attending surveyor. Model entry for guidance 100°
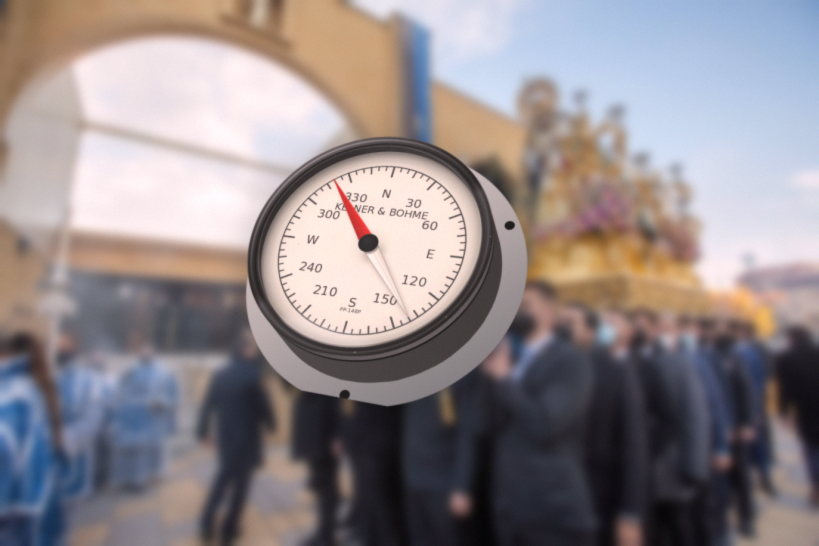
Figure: 320°
